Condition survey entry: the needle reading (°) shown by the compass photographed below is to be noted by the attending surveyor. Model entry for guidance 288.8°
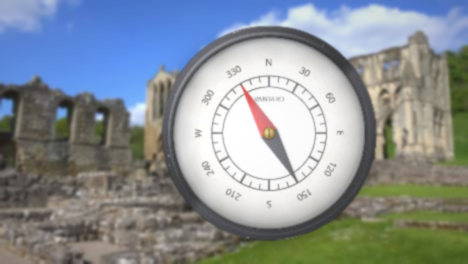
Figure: 330°
